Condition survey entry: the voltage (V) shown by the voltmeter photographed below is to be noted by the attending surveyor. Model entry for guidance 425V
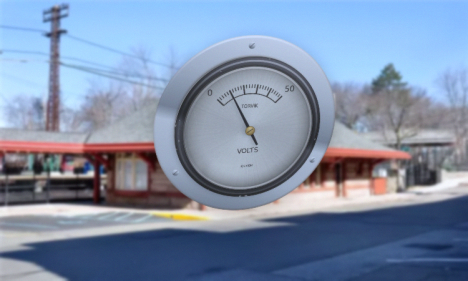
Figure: 10V
